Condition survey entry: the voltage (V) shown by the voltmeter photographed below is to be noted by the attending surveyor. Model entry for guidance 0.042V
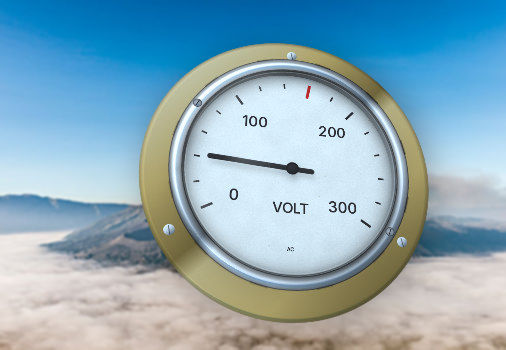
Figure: 40V
